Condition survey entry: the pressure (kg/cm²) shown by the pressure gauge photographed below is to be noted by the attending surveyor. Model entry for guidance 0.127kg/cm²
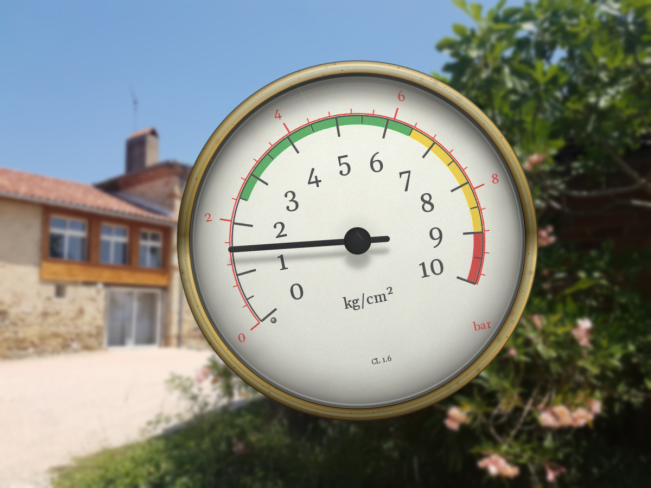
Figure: 1.5kg/cm²
